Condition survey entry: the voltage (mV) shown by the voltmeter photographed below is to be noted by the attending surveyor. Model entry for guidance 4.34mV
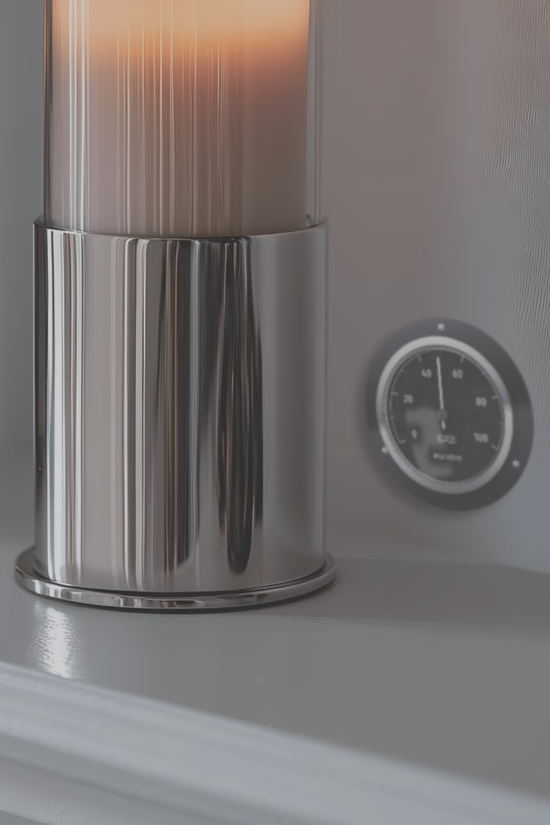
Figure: 50mV
